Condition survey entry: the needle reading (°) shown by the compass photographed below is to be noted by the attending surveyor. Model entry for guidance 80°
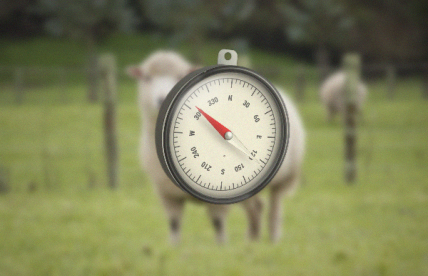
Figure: 305°
